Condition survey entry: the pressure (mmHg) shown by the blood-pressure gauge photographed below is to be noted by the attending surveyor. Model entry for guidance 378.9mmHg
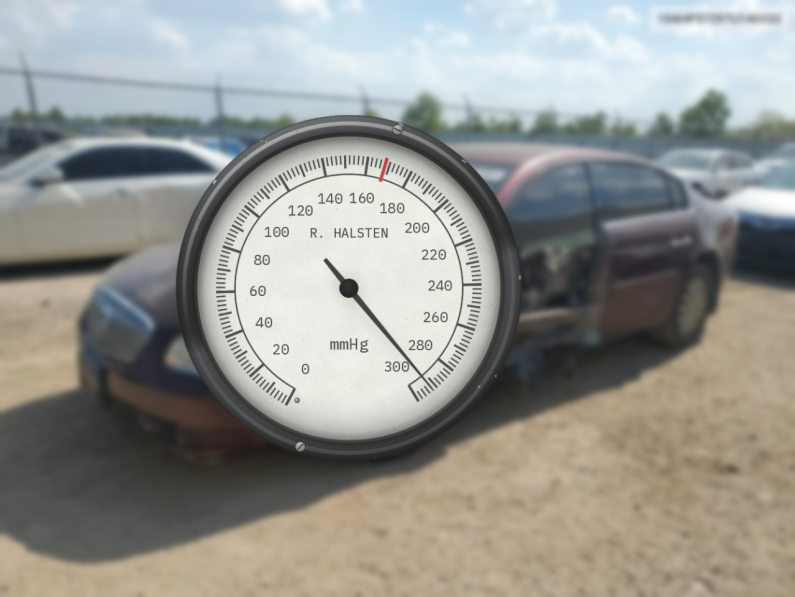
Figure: 292mmHg
